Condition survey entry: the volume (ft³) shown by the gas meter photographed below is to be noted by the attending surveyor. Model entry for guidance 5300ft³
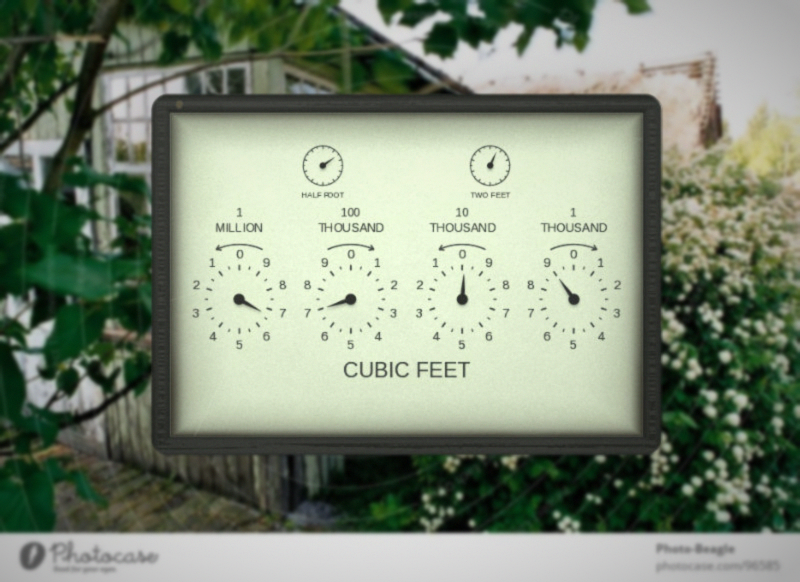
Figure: 669900ft³
